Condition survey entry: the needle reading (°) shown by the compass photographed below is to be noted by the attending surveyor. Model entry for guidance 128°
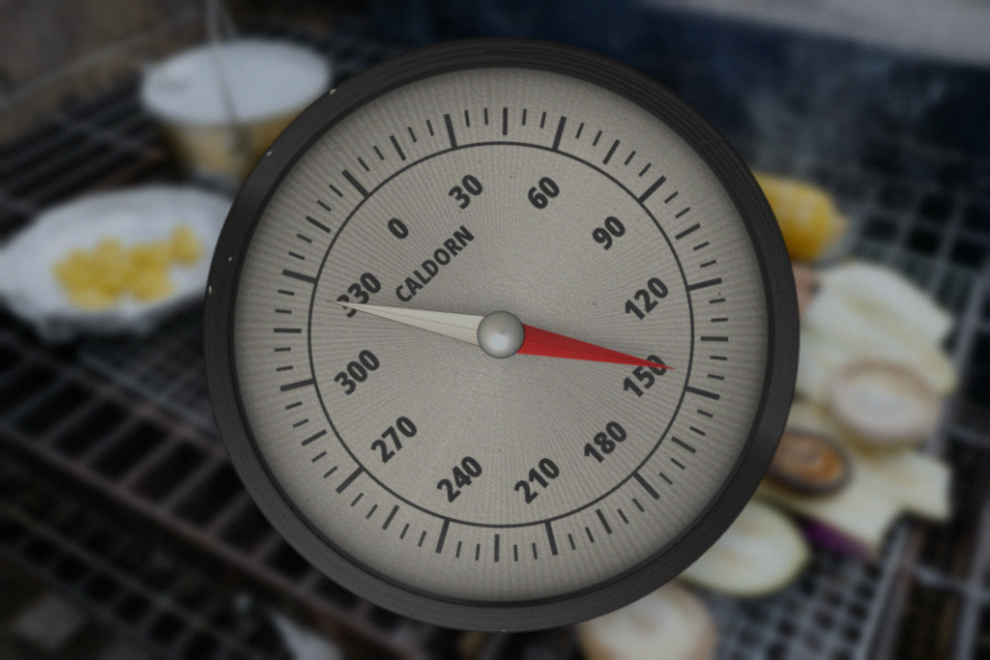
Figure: 145°
